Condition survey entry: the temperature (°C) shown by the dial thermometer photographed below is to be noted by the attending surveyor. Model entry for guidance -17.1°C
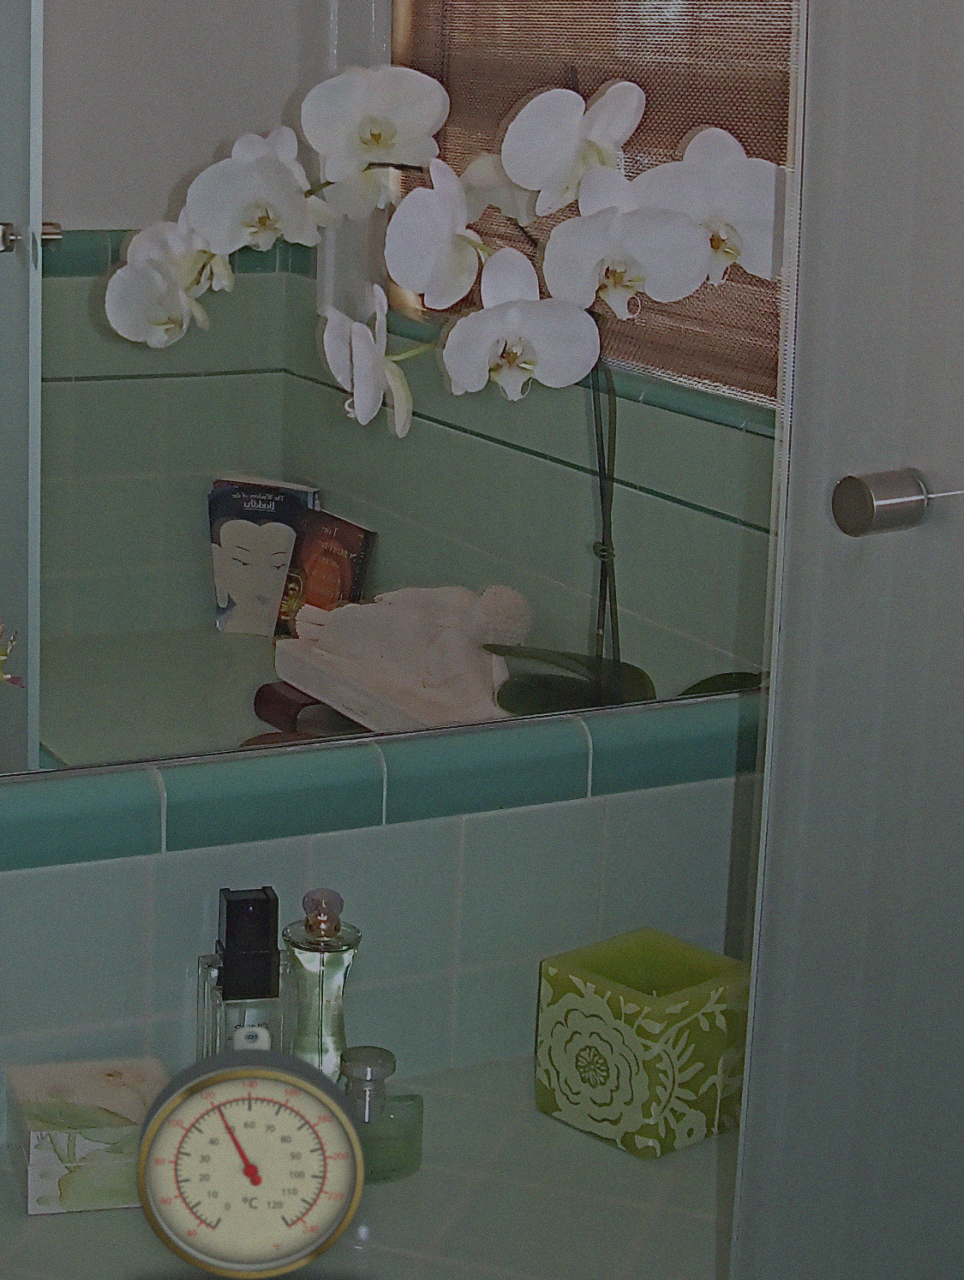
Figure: 50°C
